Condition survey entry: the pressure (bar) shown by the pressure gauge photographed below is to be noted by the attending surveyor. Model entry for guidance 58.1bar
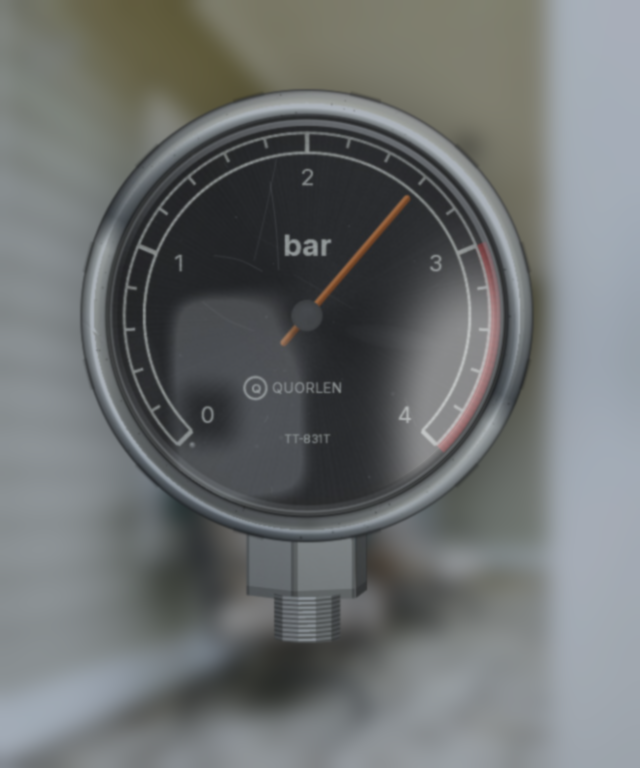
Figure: 2.6bar
